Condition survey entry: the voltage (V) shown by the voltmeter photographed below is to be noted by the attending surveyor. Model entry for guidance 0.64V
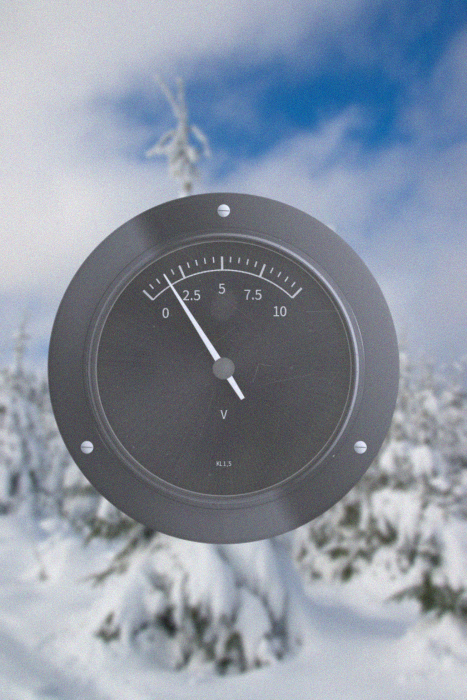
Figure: 1.5V
